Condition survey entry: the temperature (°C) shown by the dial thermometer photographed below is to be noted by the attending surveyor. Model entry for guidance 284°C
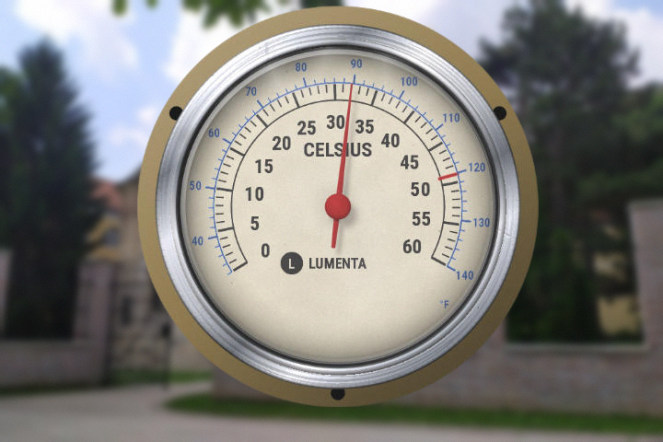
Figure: 32°C
